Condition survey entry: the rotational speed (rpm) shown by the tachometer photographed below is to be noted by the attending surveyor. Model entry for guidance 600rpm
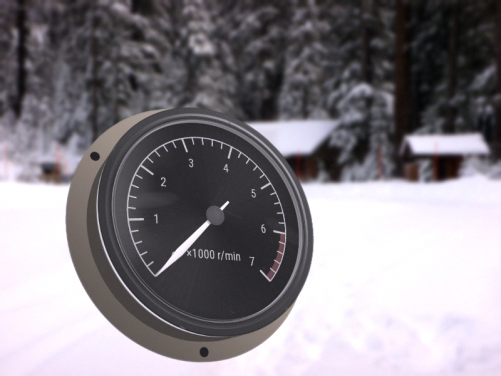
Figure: 0rpm
